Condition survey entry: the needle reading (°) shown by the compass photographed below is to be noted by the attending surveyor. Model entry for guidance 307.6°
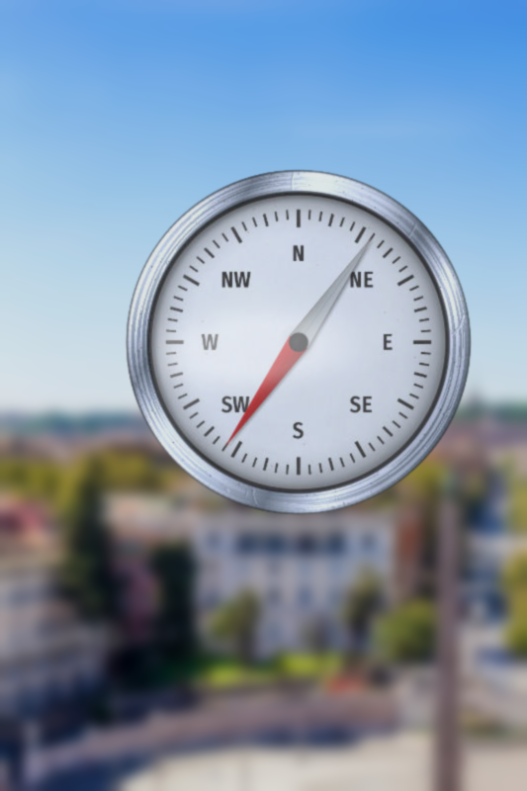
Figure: 215°
